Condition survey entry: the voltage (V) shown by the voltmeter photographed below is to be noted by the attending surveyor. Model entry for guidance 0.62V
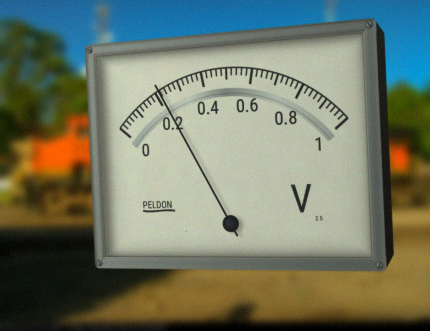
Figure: 0.22V
